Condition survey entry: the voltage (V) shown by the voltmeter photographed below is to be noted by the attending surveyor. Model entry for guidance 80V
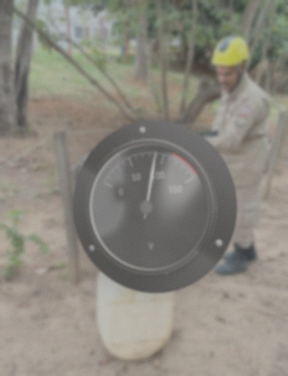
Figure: 90V
